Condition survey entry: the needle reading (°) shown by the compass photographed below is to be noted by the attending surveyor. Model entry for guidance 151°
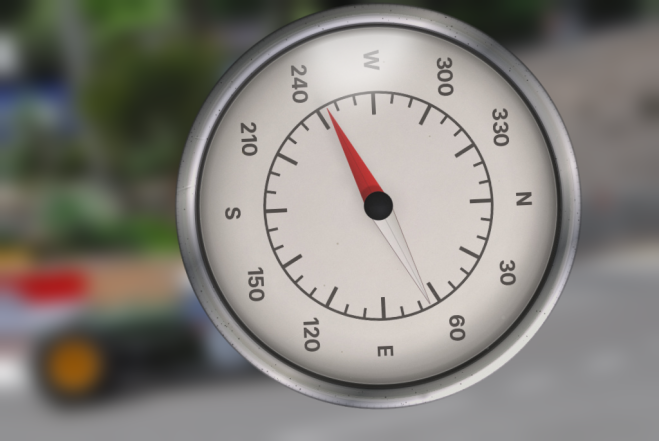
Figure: 245°
